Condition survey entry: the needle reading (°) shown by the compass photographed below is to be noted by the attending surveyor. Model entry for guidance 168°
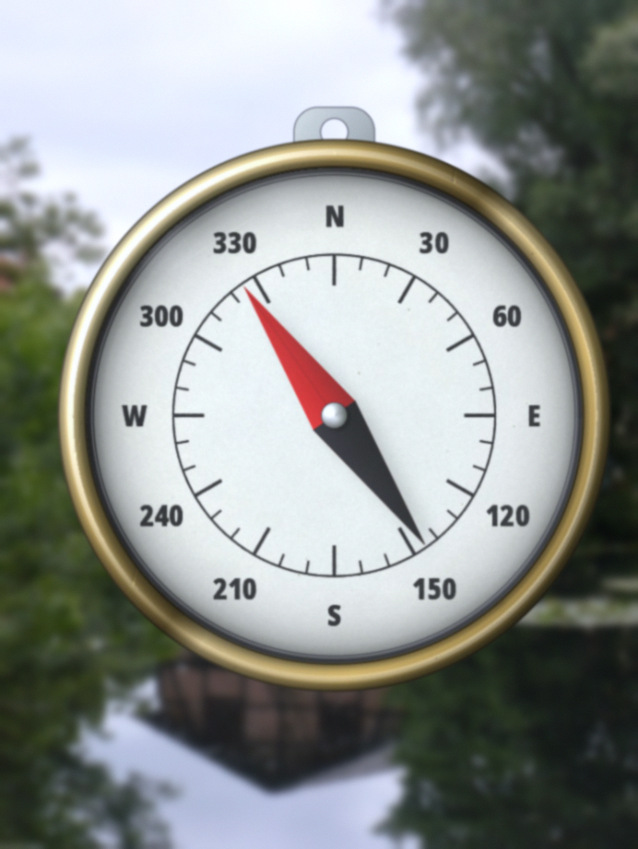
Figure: 325°
